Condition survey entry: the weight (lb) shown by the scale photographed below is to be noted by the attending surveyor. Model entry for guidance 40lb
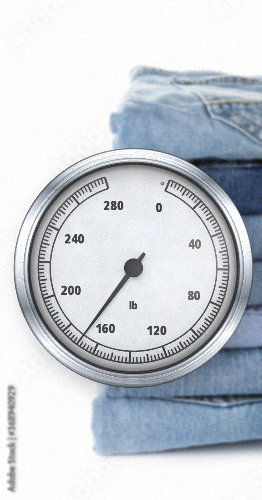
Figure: 170lb
